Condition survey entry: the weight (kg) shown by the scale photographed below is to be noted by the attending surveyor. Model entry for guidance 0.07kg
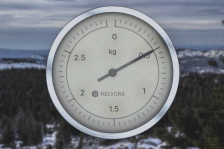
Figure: 0.5kg
